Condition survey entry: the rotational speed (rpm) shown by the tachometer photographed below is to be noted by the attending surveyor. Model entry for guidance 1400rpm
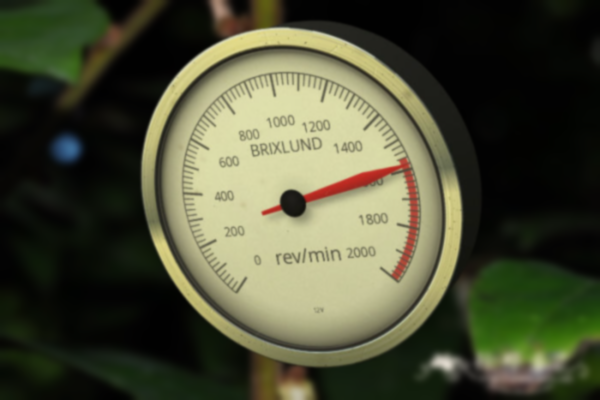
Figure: 1580rpm
